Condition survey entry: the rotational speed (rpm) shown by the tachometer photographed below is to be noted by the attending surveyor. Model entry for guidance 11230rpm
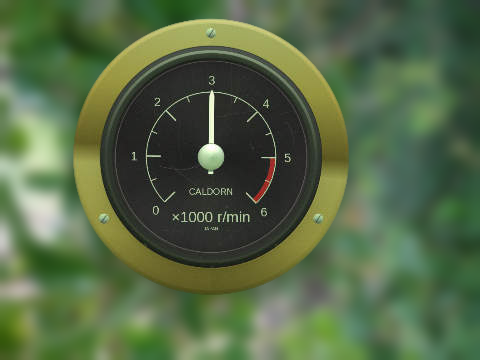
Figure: 3000rpm
